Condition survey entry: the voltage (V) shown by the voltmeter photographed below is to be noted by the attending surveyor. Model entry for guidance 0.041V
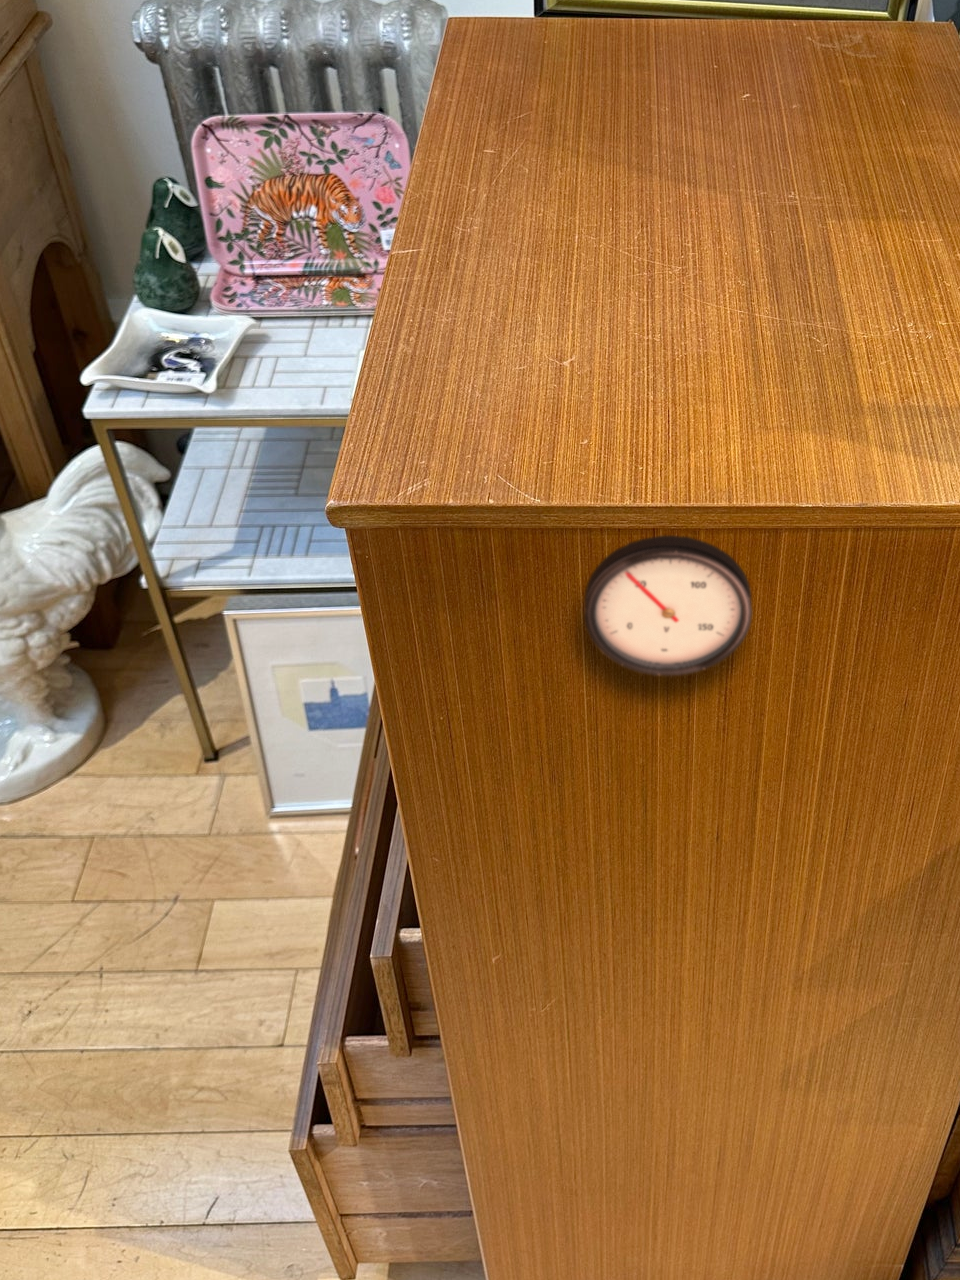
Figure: 50V
